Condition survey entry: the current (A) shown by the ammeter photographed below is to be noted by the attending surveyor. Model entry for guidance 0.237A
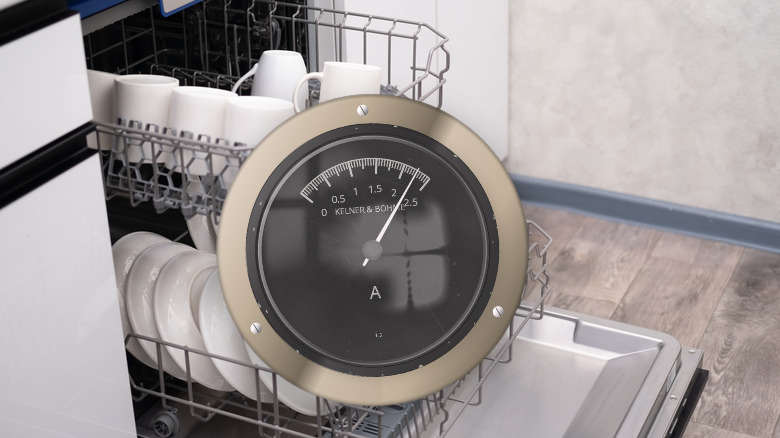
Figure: 2.25A
